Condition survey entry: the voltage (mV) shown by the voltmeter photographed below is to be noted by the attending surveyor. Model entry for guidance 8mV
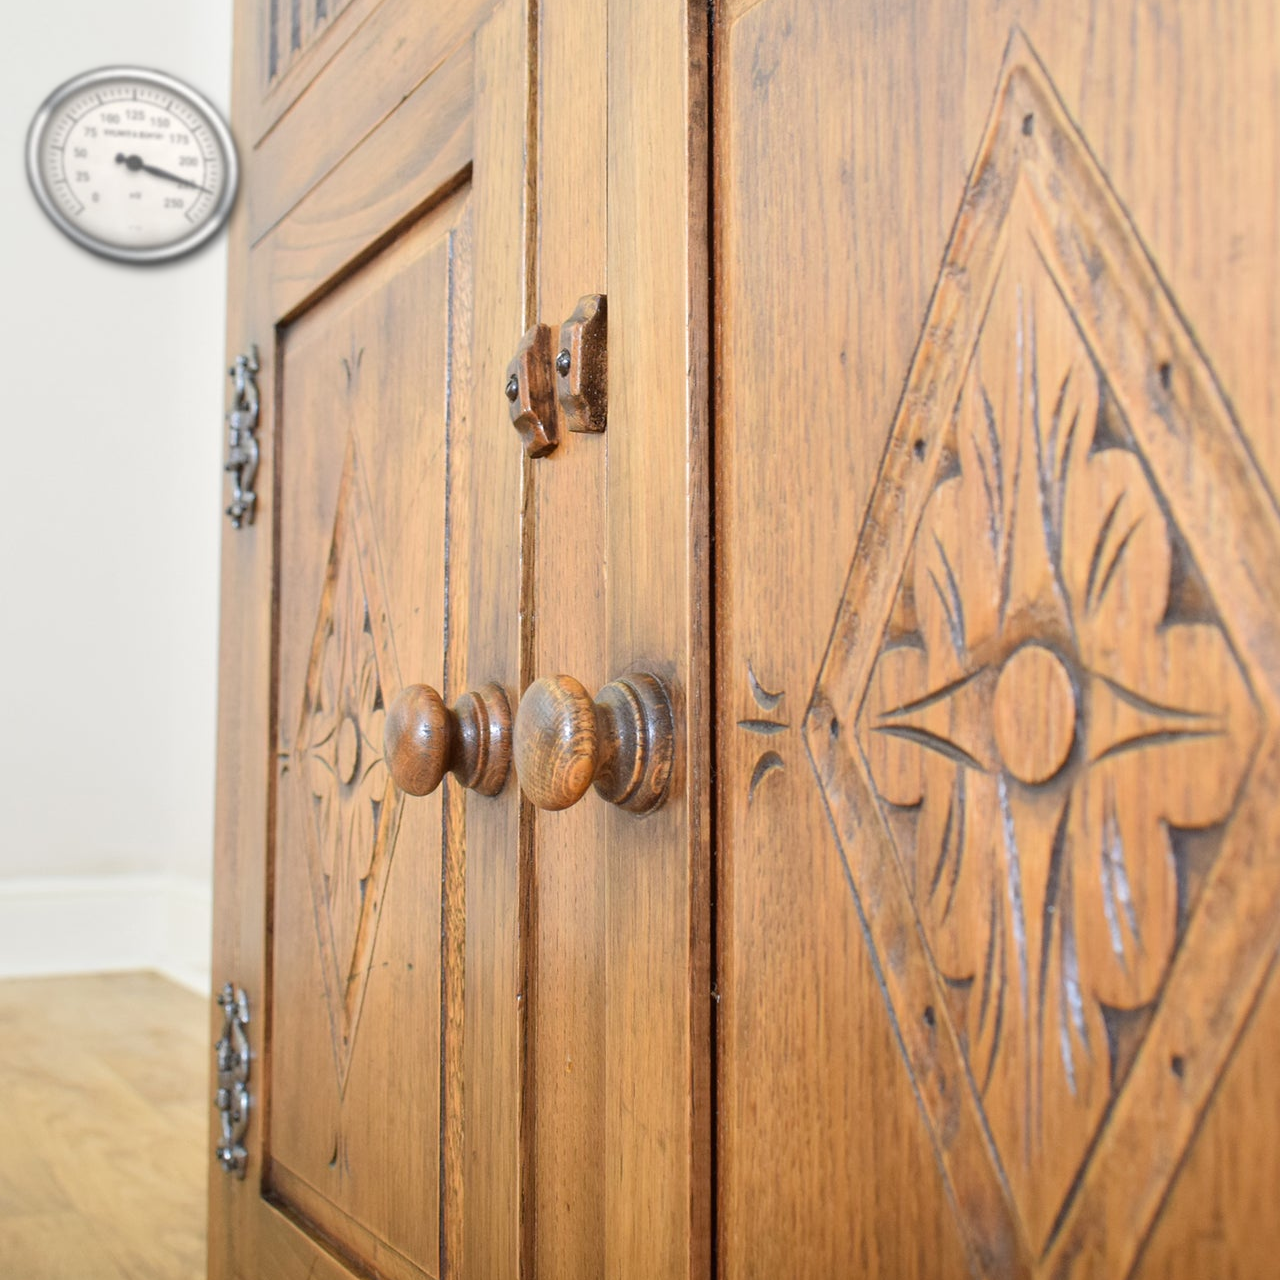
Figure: 225mV
